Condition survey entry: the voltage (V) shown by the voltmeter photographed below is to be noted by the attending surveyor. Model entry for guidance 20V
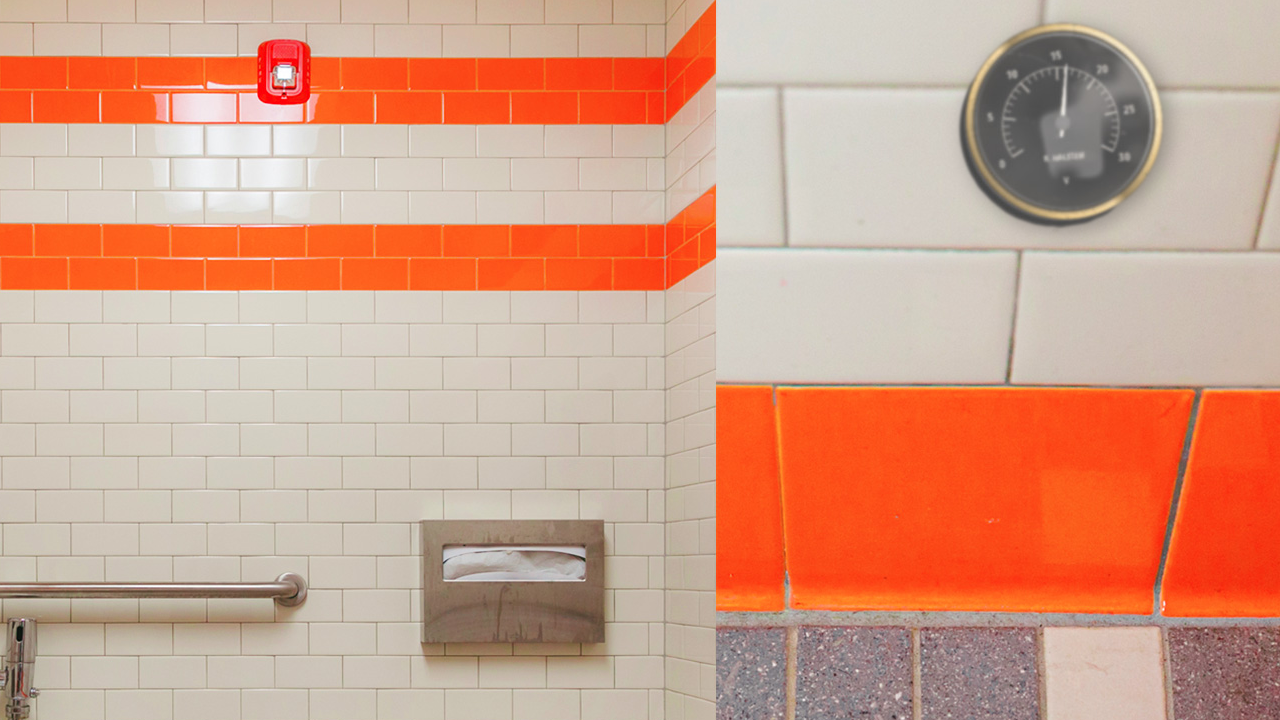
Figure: 16V
